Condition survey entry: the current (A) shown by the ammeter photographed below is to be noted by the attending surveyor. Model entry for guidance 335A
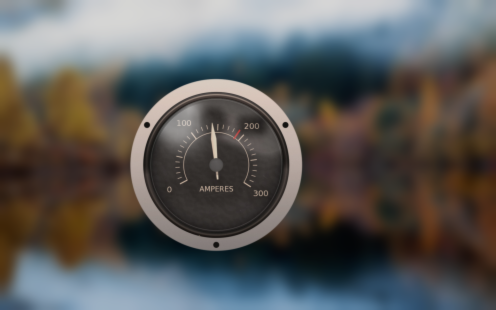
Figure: 140A
